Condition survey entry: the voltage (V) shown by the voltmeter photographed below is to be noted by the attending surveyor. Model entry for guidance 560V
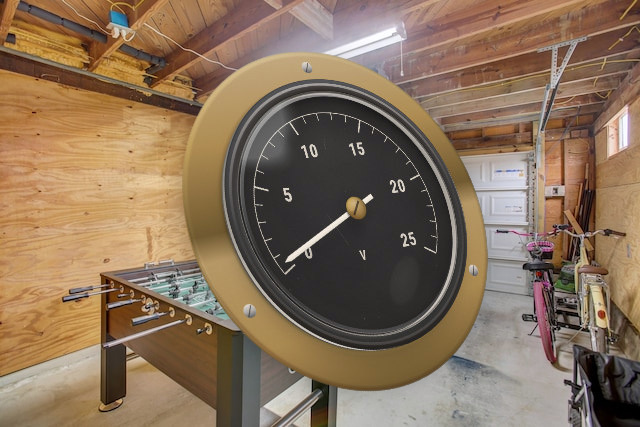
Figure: 0.5V
